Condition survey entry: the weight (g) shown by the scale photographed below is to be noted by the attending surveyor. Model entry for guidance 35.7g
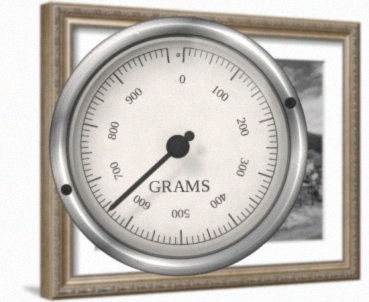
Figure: 640g
